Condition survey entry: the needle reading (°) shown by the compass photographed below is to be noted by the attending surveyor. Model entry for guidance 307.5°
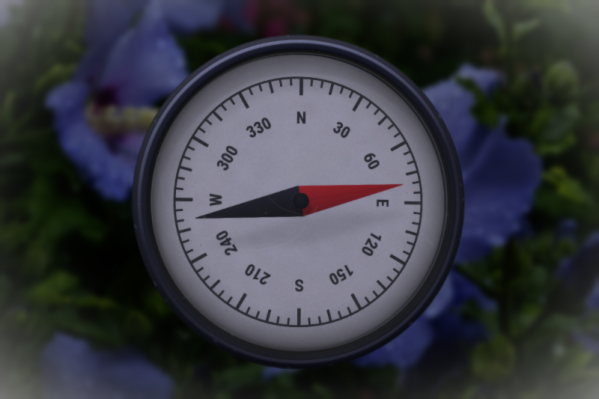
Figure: 80°
